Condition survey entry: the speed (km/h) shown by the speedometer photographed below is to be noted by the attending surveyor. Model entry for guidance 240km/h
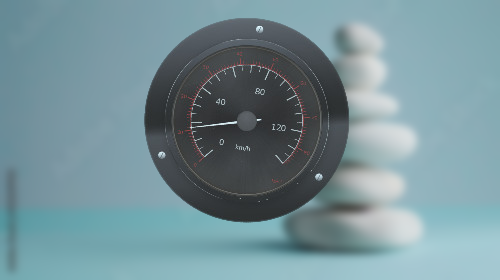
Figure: 17.5km/h
